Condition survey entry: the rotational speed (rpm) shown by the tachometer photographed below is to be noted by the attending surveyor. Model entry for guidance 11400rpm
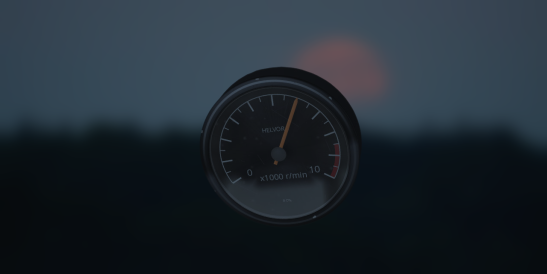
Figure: 6000rpm
